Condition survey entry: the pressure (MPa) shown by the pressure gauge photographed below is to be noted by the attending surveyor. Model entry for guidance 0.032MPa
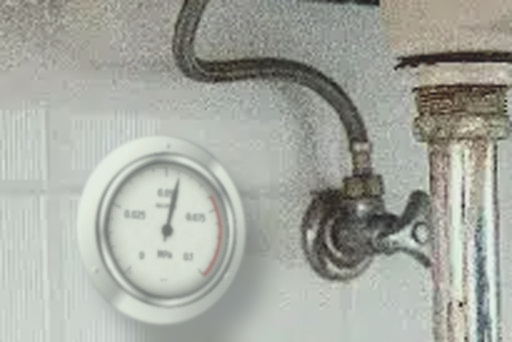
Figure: 0.055MPa
